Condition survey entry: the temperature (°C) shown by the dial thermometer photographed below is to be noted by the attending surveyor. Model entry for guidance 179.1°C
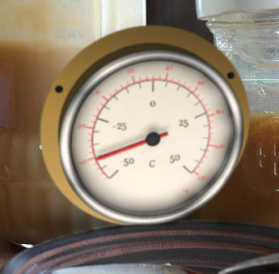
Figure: -40°C
